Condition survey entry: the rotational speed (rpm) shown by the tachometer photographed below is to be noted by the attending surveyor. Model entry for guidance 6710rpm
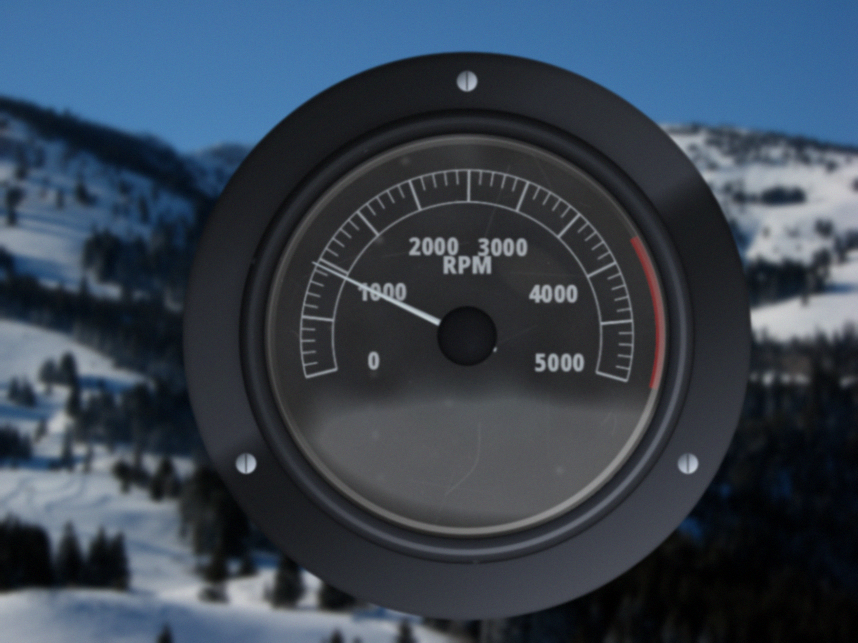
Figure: 950rpm
